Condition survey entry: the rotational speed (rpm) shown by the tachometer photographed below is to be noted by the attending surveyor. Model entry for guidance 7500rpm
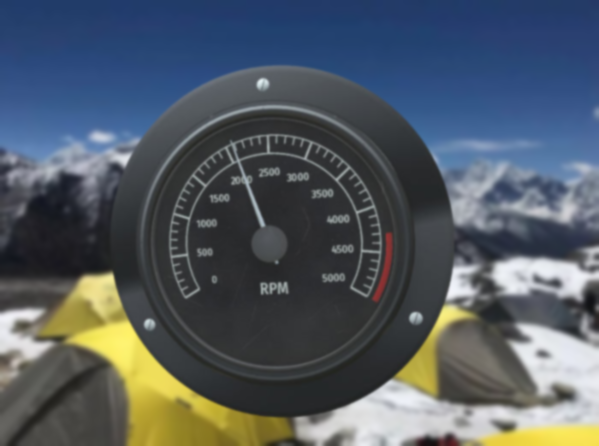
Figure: 2100rpm
